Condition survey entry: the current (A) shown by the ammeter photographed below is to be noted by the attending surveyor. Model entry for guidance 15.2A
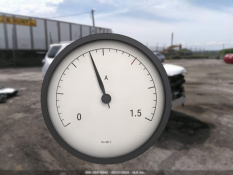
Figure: 0.65A
